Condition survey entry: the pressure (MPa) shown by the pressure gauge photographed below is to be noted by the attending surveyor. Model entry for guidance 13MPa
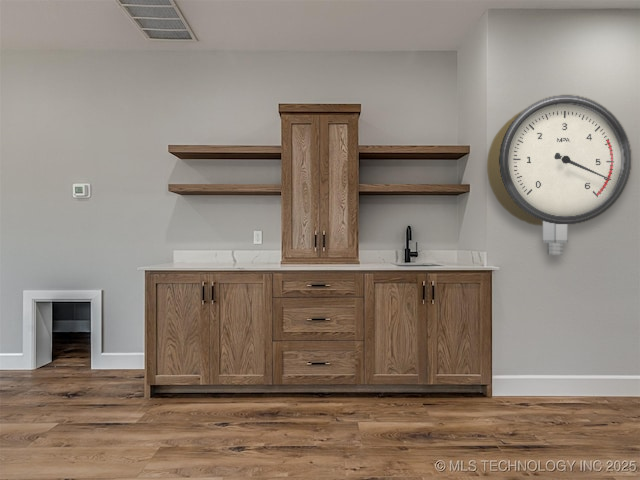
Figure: 5.5MPa
